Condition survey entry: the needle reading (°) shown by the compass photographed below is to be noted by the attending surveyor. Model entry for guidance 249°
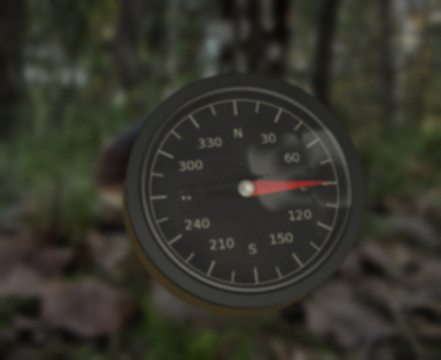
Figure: 90°
